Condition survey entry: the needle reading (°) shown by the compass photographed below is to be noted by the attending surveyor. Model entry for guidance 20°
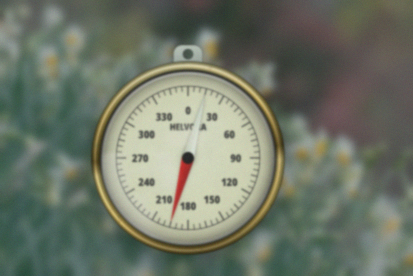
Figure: 195°
